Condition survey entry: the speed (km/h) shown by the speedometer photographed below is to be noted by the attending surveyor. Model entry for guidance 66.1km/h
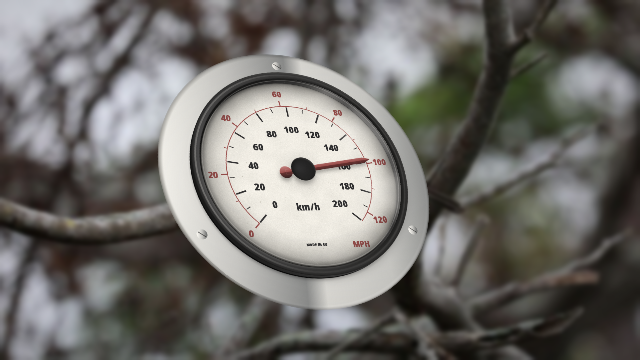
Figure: 160km/h
